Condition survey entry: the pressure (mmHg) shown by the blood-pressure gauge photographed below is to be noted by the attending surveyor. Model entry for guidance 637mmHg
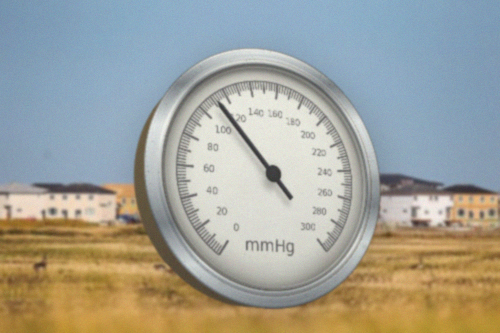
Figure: 110mmHg
